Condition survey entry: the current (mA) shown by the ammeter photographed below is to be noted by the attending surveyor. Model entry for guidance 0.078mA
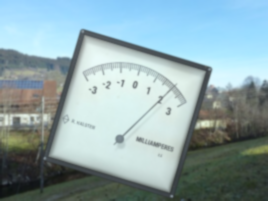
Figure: 2mA
